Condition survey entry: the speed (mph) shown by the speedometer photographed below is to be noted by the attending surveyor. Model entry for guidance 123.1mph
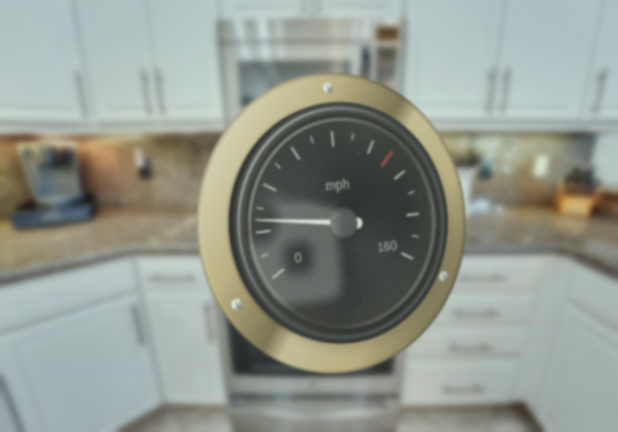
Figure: 25mph
